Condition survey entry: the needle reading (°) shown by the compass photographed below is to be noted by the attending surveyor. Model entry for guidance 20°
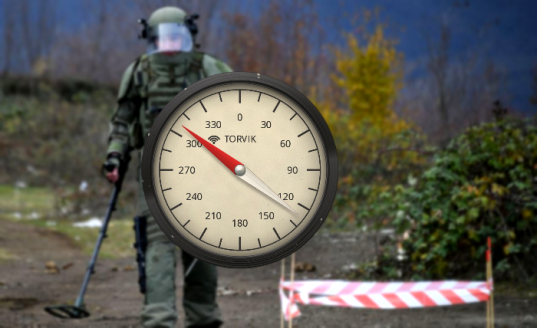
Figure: 307.5°
